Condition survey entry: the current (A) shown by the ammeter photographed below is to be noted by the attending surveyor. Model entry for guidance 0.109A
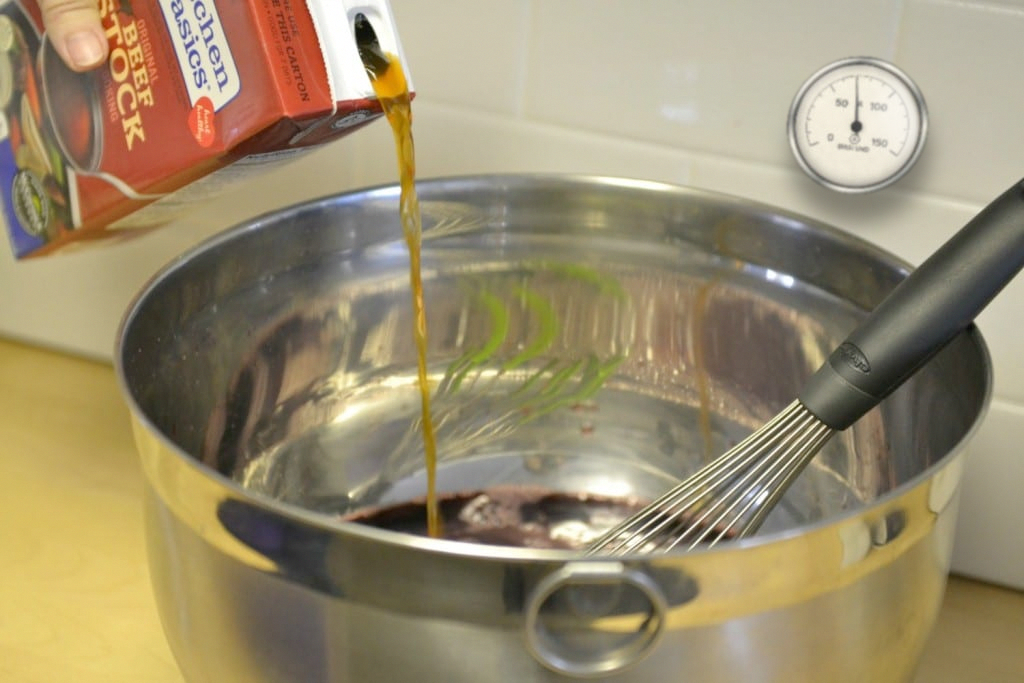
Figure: 70A
